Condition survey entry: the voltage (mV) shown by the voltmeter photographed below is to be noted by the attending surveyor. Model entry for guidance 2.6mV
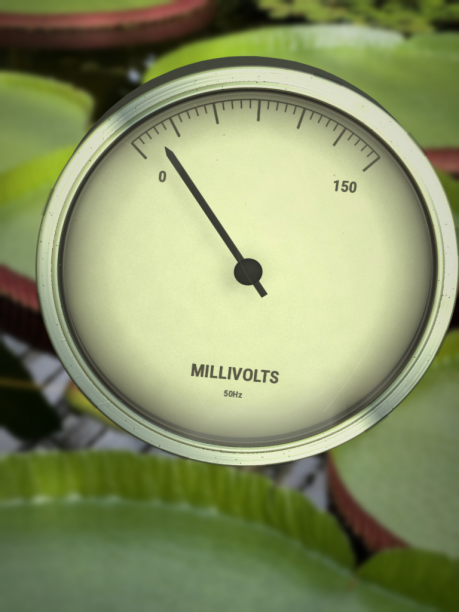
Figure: 15mV
